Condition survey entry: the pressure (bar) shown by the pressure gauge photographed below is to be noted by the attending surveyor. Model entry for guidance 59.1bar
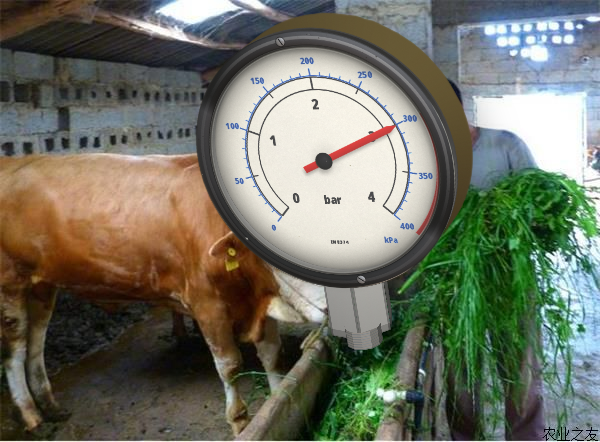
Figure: 3bar
